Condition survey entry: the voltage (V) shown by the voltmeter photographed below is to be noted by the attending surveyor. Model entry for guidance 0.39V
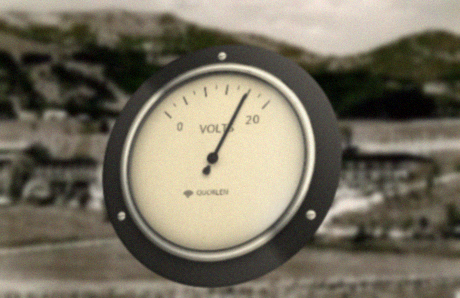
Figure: 16V
